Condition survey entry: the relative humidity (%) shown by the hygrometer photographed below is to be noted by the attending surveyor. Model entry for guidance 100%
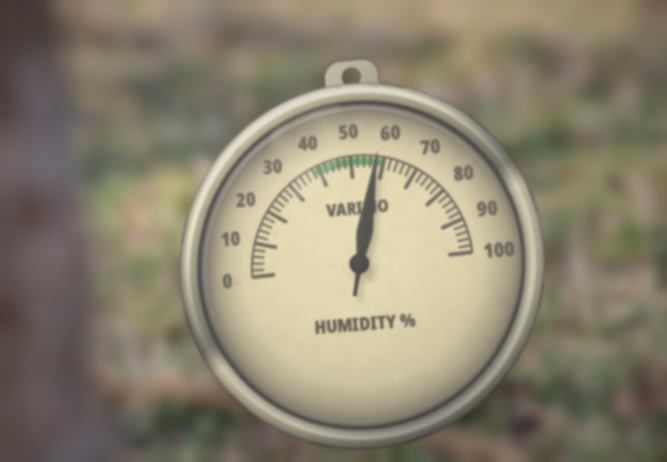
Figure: 58%
